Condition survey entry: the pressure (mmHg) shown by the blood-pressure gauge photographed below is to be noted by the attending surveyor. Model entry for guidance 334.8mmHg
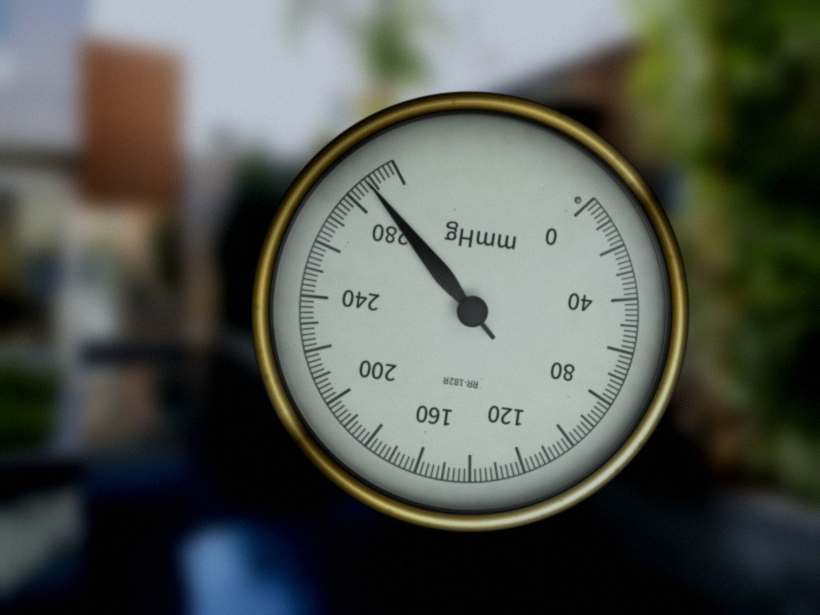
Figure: 288mmHg
